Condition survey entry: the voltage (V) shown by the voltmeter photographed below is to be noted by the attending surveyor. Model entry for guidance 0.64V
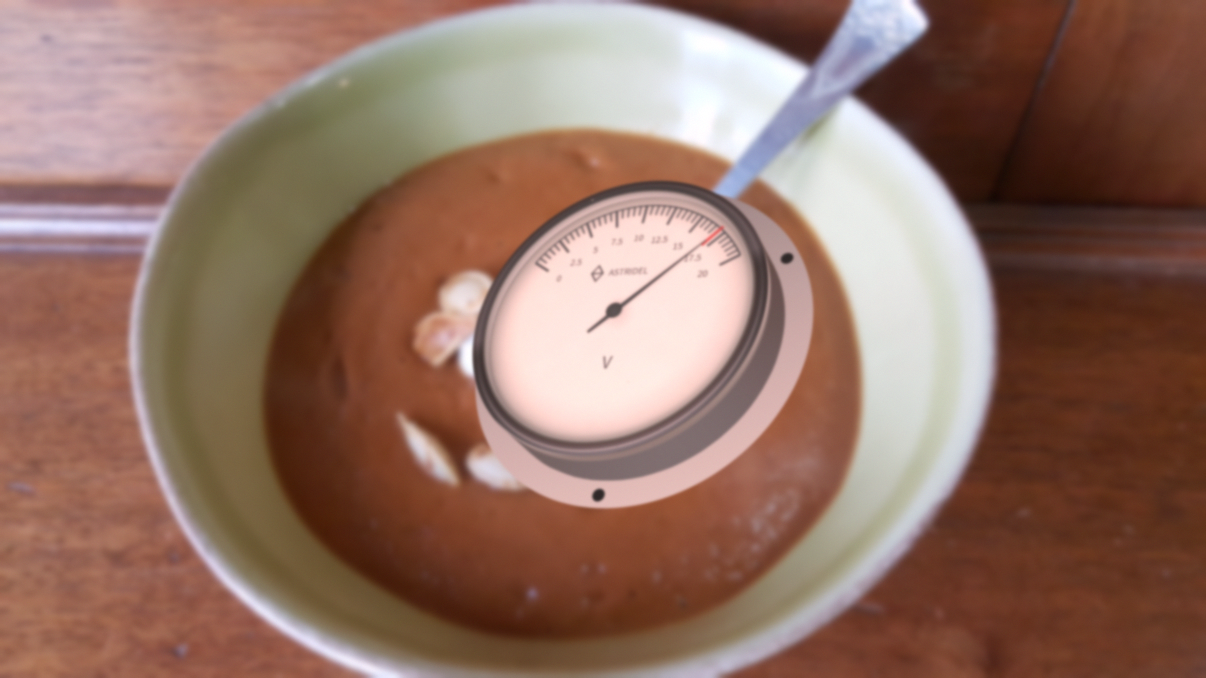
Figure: 17.5V
